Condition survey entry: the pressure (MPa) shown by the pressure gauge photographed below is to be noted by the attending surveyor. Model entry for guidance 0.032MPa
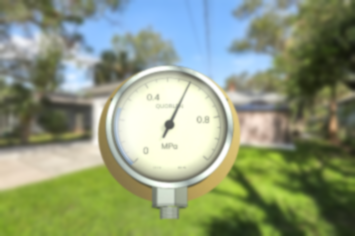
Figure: 0.6MPa
